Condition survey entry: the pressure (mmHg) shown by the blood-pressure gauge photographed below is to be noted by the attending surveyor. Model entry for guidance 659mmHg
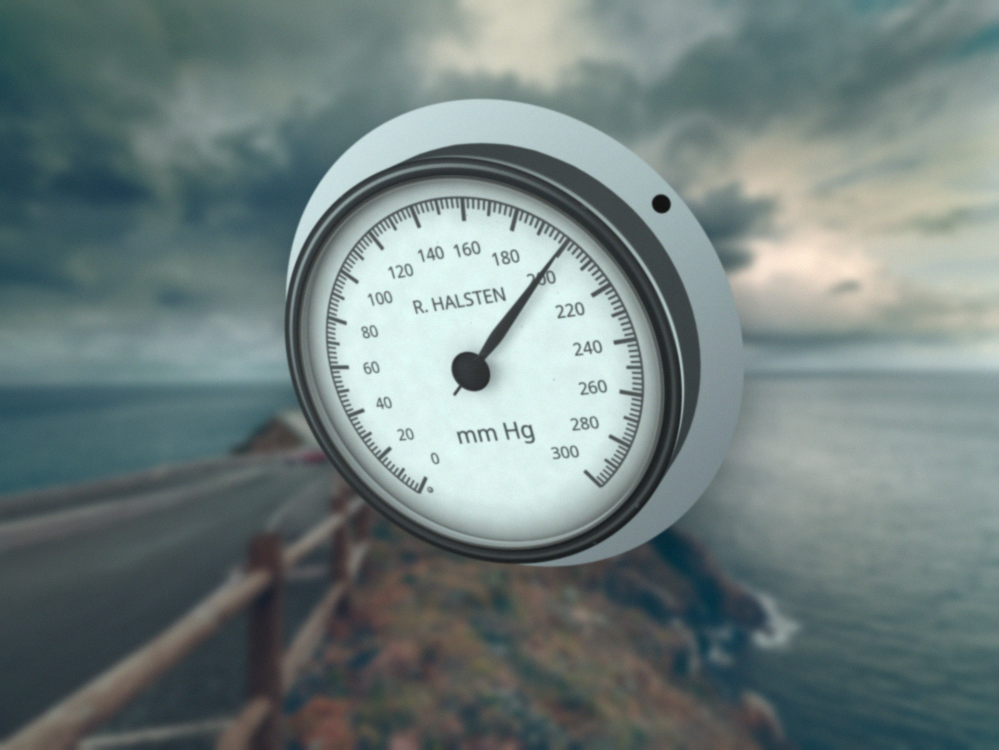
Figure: 200mmHg
